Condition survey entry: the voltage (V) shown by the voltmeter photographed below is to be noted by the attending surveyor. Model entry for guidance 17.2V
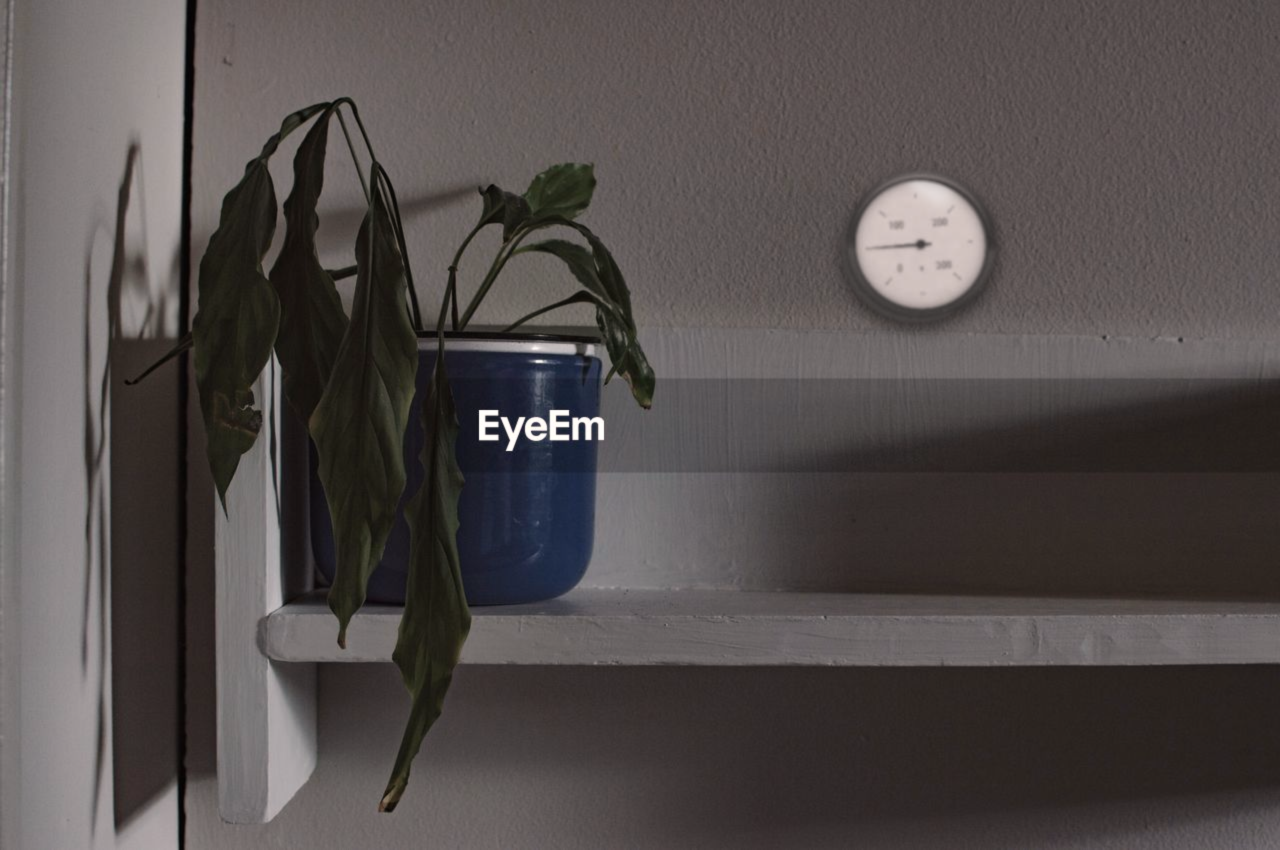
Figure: 50V
